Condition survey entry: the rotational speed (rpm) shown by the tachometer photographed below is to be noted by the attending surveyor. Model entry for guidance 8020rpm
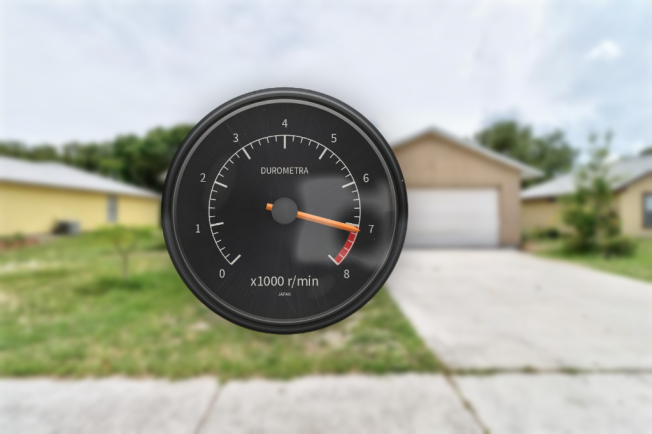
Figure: 7100rpm
